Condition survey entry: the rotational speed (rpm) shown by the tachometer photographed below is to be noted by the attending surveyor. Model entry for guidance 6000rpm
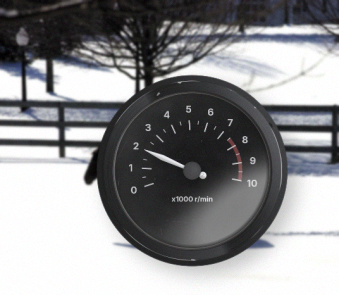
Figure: 2000rpm
